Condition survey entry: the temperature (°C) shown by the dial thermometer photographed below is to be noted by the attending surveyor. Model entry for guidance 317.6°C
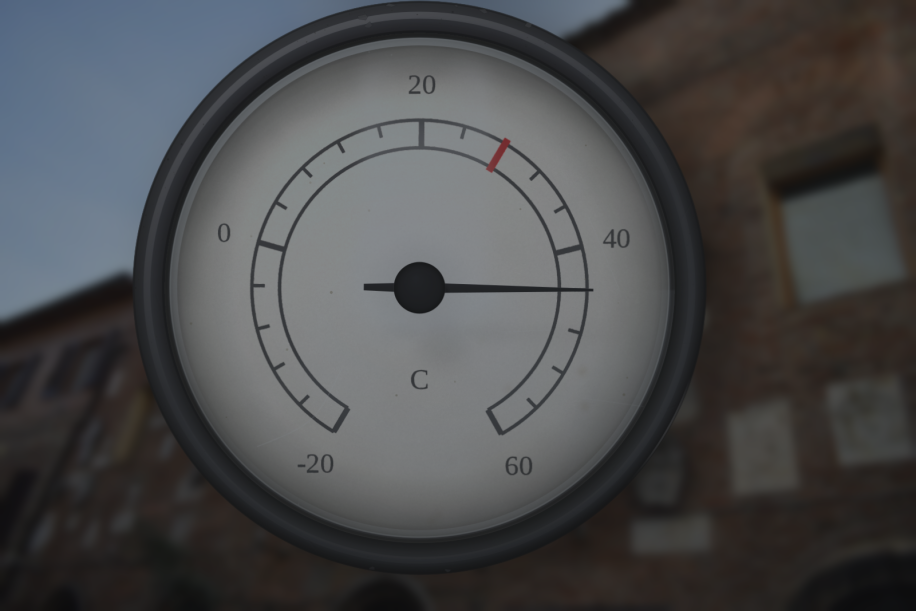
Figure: 44°C
